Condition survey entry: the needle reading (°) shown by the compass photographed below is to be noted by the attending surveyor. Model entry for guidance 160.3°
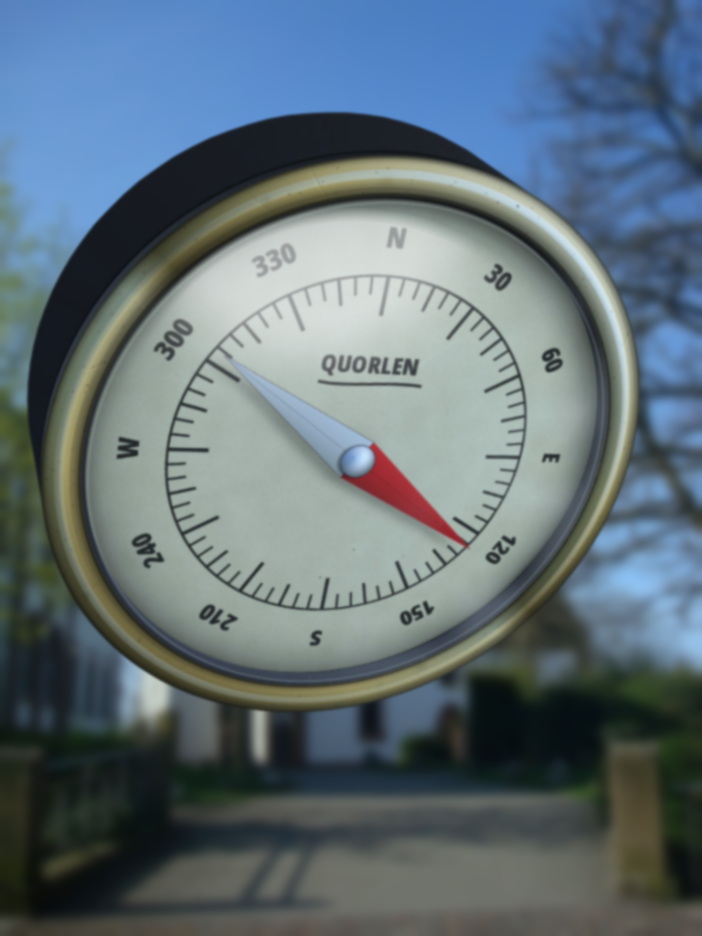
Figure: 125°
